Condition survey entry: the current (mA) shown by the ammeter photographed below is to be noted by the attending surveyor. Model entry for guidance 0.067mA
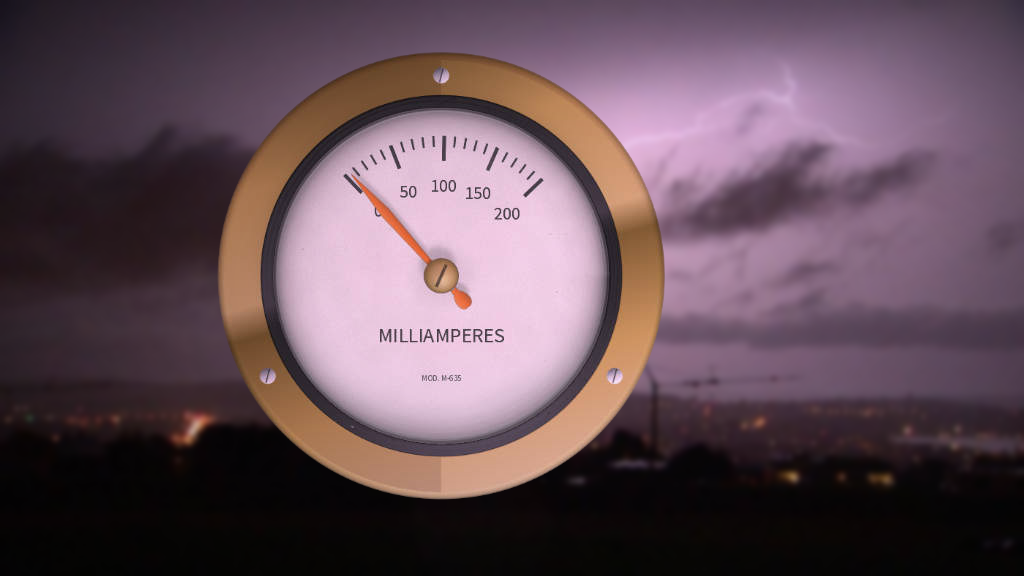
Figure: 5mA
